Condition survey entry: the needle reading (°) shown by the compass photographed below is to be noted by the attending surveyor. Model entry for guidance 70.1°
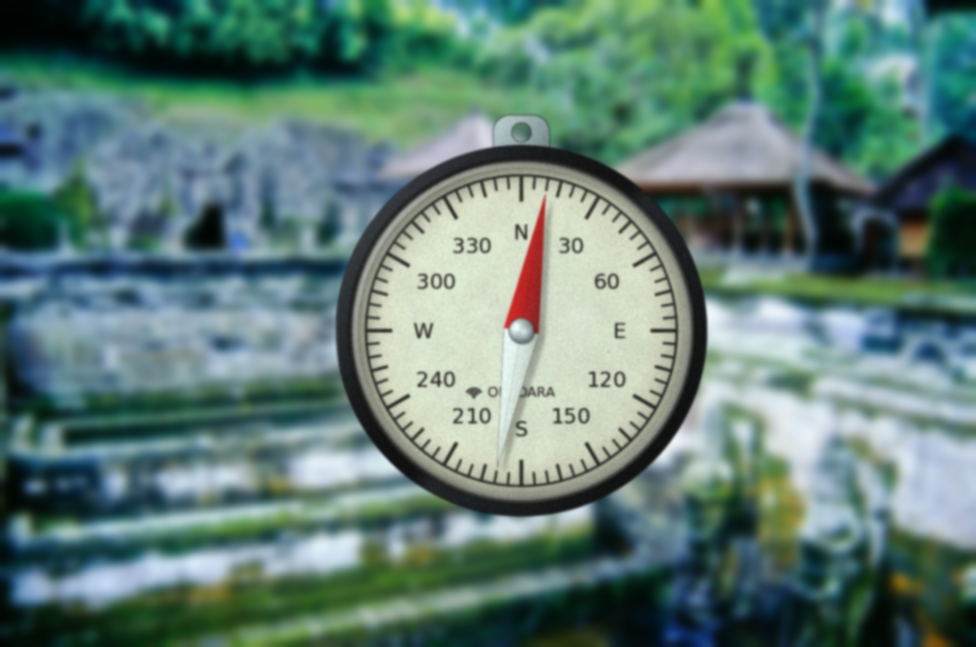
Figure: 10°
